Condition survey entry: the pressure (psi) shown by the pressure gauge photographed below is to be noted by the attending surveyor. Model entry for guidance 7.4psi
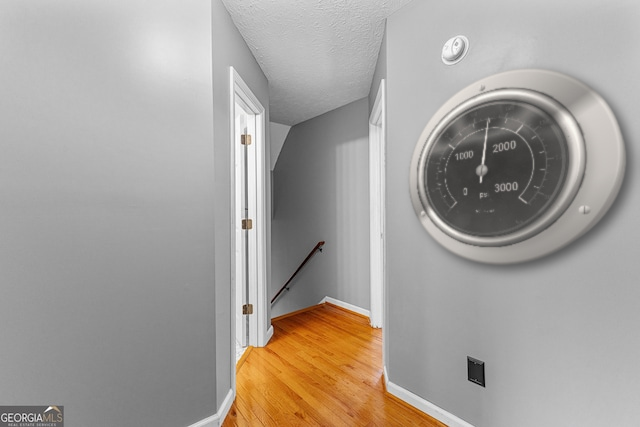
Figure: 1600psi
